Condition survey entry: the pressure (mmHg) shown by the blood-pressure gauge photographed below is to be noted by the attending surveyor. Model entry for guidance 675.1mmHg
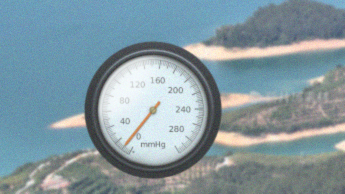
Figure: 10mmHg
